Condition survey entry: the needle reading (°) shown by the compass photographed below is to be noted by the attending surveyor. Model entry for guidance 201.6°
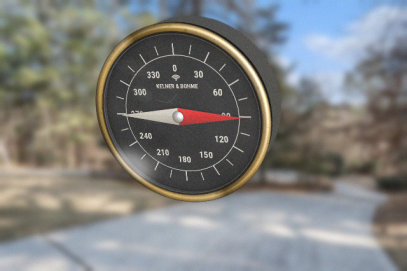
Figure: 90°
